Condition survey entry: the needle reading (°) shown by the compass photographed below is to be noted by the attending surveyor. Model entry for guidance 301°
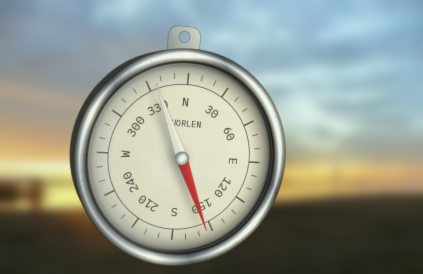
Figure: 155°
